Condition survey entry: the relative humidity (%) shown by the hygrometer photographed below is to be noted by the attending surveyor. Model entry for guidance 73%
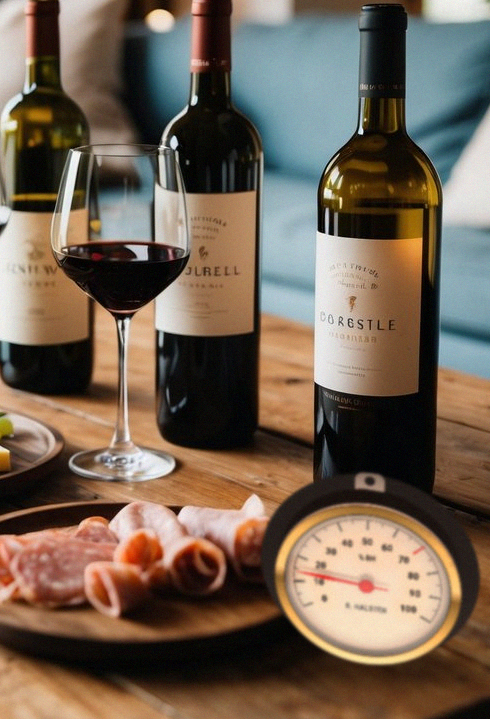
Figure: 15%
